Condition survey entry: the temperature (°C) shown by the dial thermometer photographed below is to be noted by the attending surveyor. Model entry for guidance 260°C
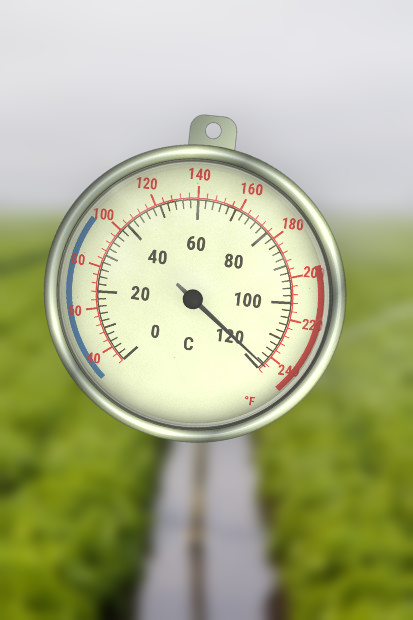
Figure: 118°C
